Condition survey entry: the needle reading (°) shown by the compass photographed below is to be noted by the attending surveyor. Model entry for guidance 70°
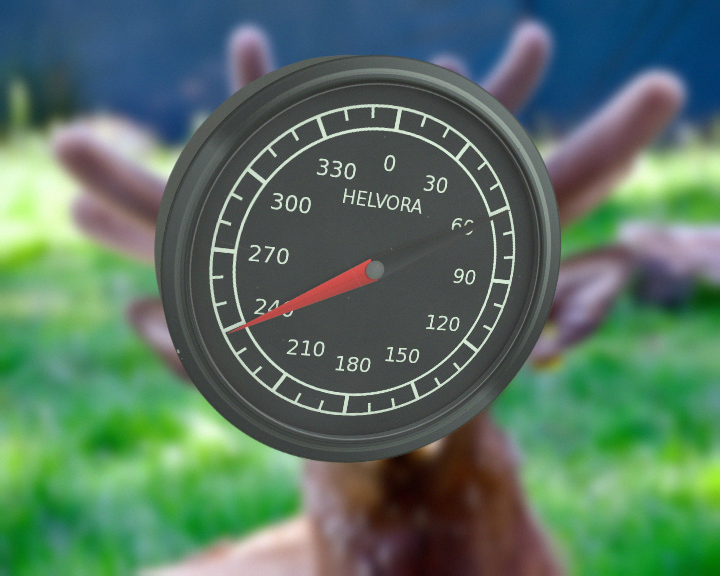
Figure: 240°
